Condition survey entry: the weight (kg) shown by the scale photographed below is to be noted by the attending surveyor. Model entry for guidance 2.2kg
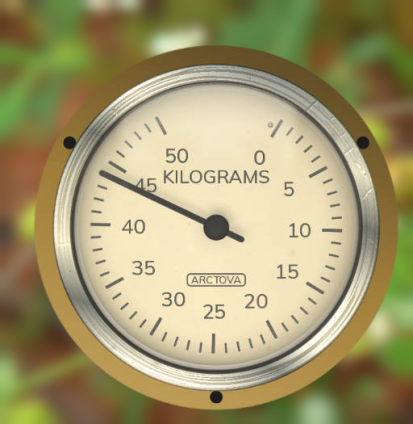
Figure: 44kg
